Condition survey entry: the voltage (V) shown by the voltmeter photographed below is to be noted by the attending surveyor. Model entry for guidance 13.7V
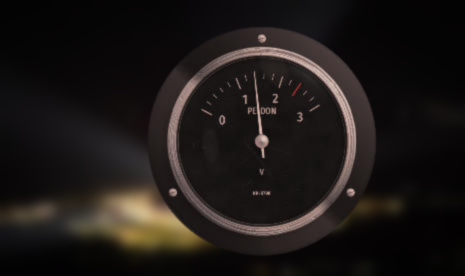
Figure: 1.4V
